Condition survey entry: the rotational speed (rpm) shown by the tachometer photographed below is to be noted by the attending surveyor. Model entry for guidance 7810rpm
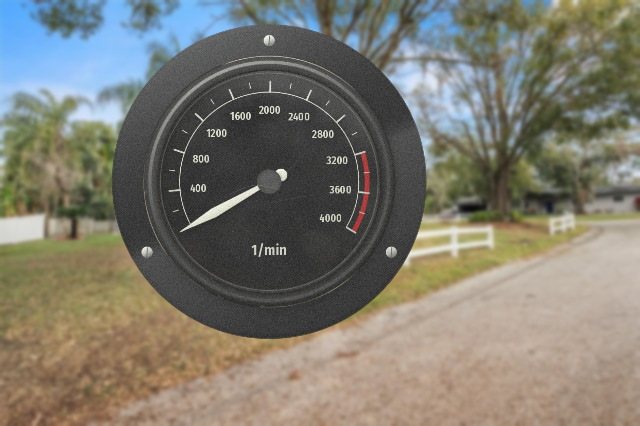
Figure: 0rpm
